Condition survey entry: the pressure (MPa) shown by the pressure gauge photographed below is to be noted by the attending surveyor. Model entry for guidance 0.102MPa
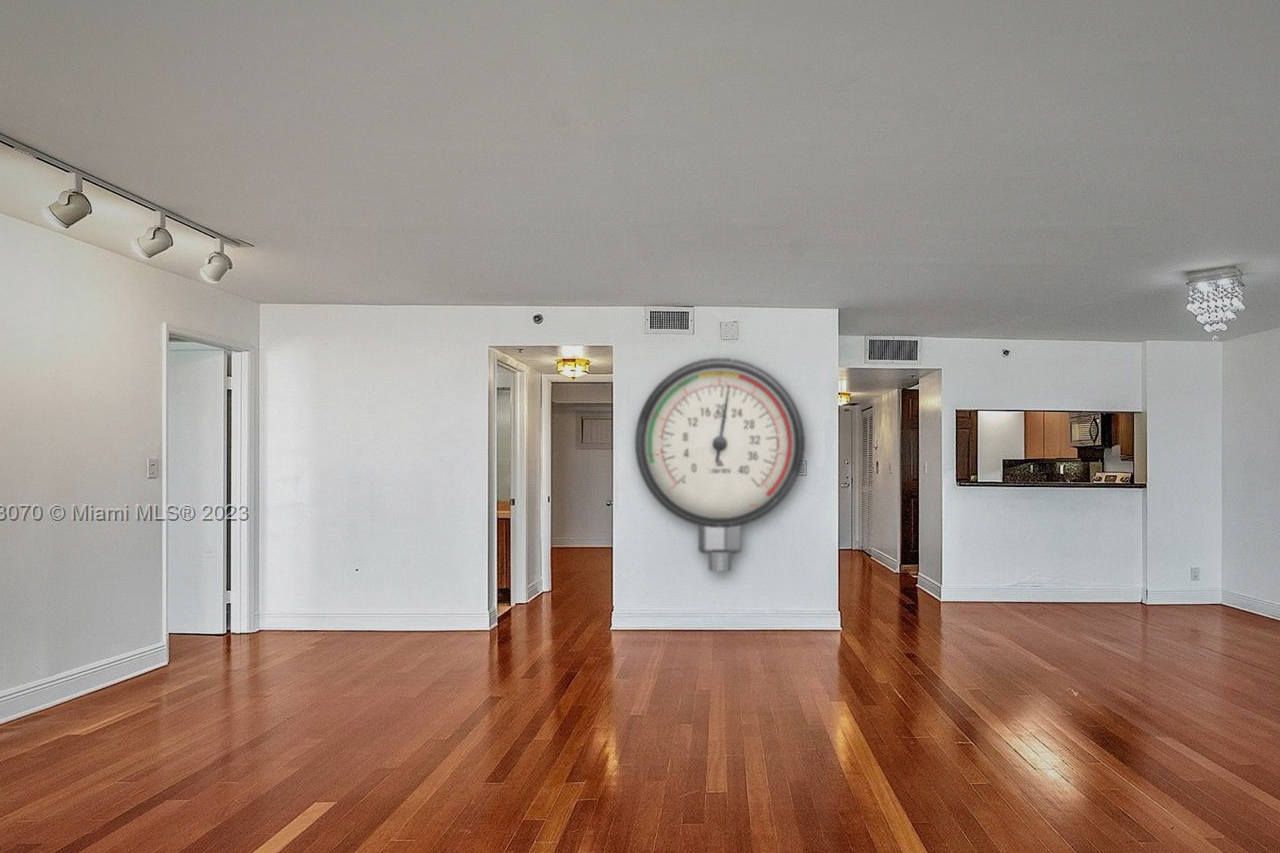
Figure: 21MPa
